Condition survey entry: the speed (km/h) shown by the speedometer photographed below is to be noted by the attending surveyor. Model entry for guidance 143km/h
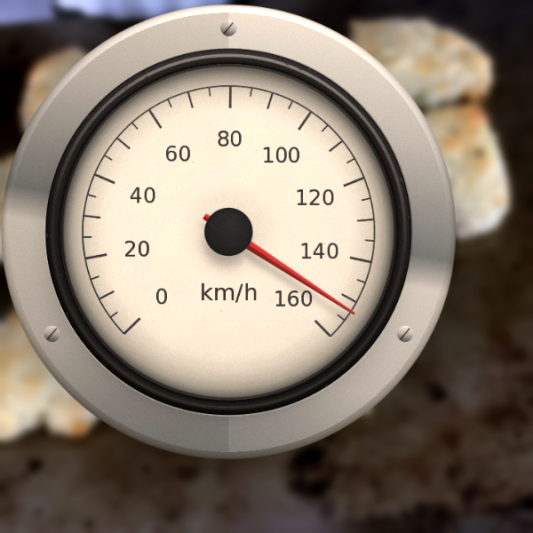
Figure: 152.5km/h
